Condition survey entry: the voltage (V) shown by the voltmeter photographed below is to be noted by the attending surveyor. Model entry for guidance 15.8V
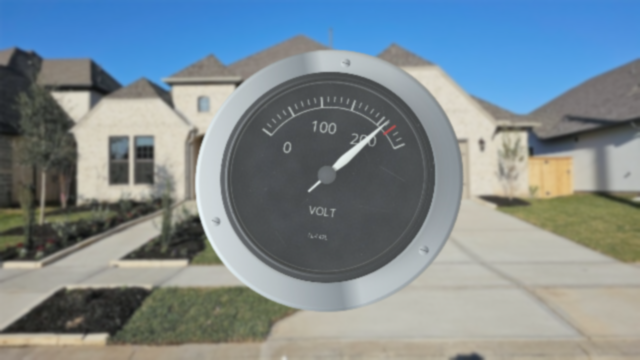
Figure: 210V
